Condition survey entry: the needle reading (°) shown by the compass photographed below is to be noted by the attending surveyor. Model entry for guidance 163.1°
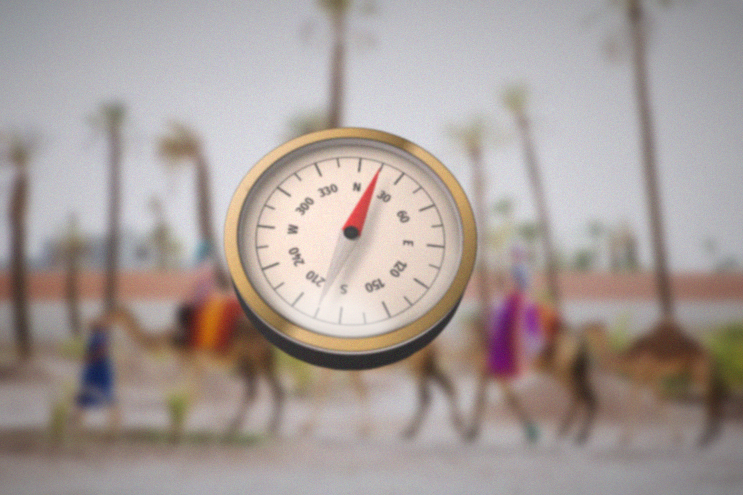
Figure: 15°
